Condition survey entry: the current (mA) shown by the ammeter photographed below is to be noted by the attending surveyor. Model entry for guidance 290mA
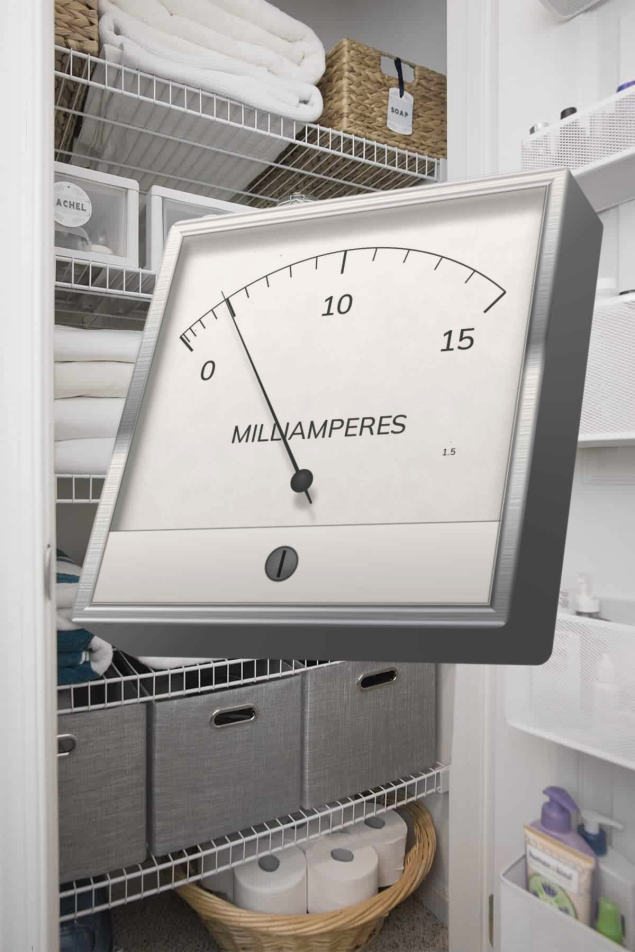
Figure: 5mA
